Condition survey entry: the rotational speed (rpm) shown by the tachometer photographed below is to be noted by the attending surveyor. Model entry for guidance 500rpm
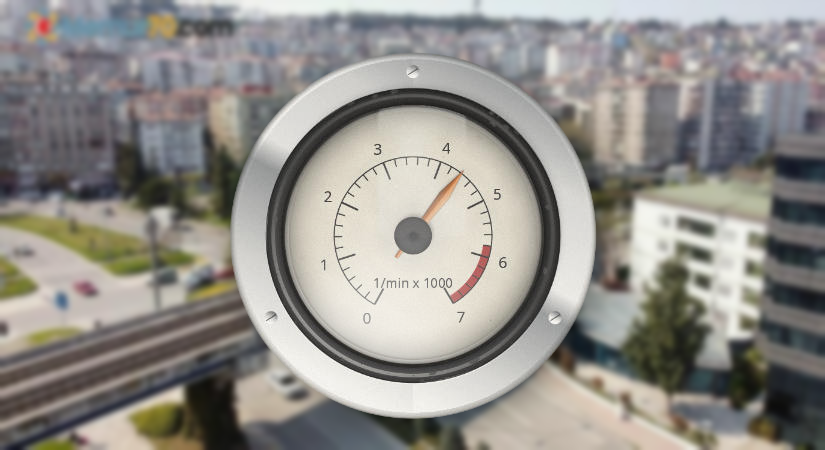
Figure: 4400rpm
